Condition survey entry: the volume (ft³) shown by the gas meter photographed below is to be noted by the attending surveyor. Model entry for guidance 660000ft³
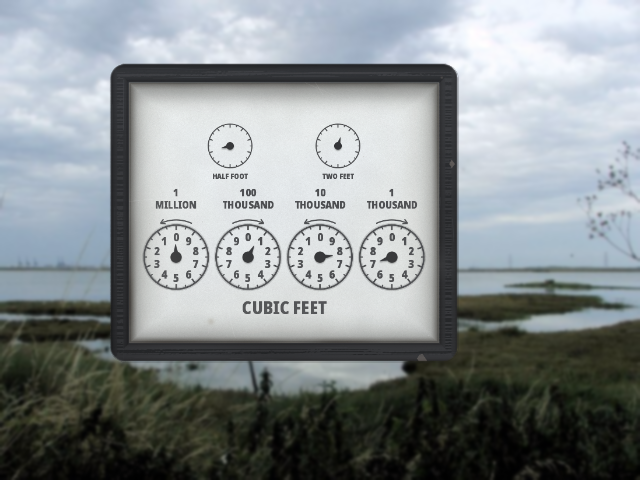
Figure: 7700ft³
